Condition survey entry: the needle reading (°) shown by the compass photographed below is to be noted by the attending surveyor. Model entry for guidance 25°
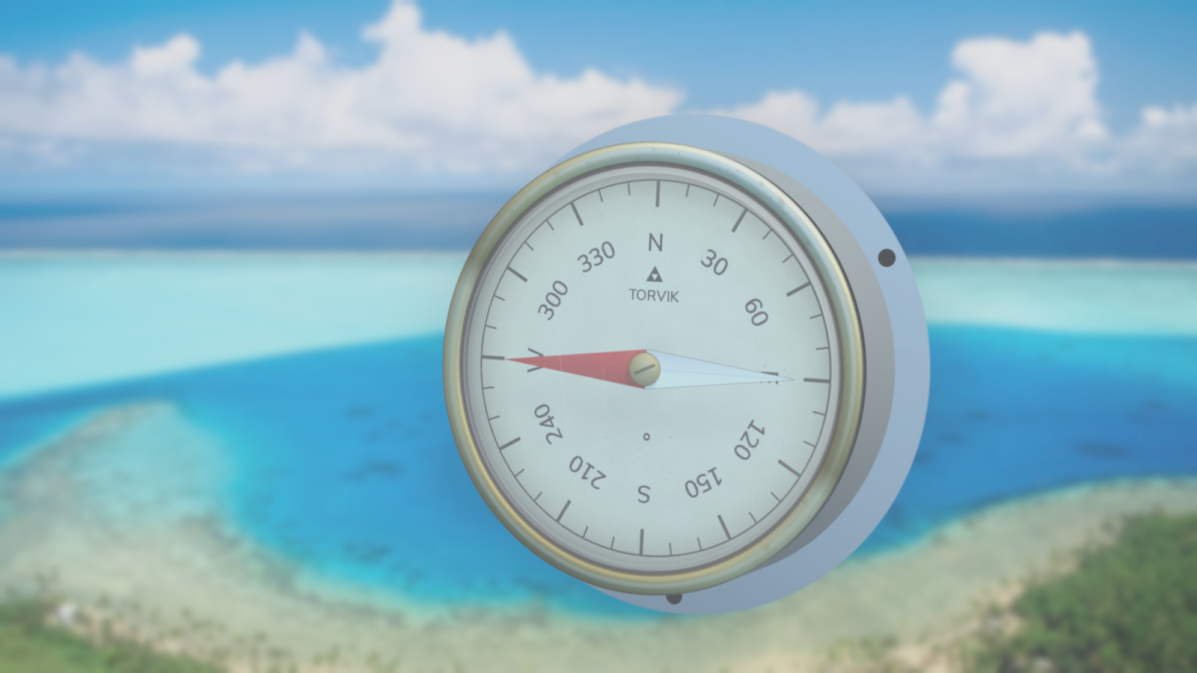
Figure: 270°
